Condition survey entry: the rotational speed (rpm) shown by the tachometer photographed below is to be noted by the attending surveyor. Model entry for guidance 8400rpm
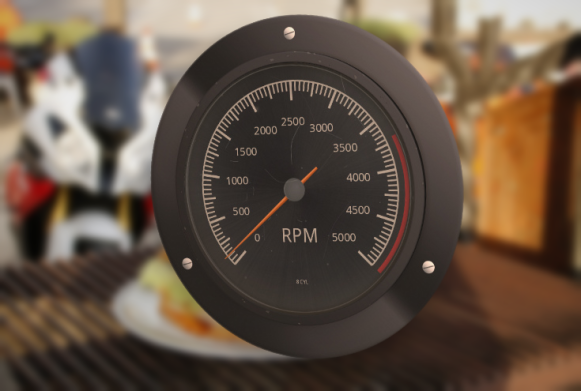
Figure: 100rpm
